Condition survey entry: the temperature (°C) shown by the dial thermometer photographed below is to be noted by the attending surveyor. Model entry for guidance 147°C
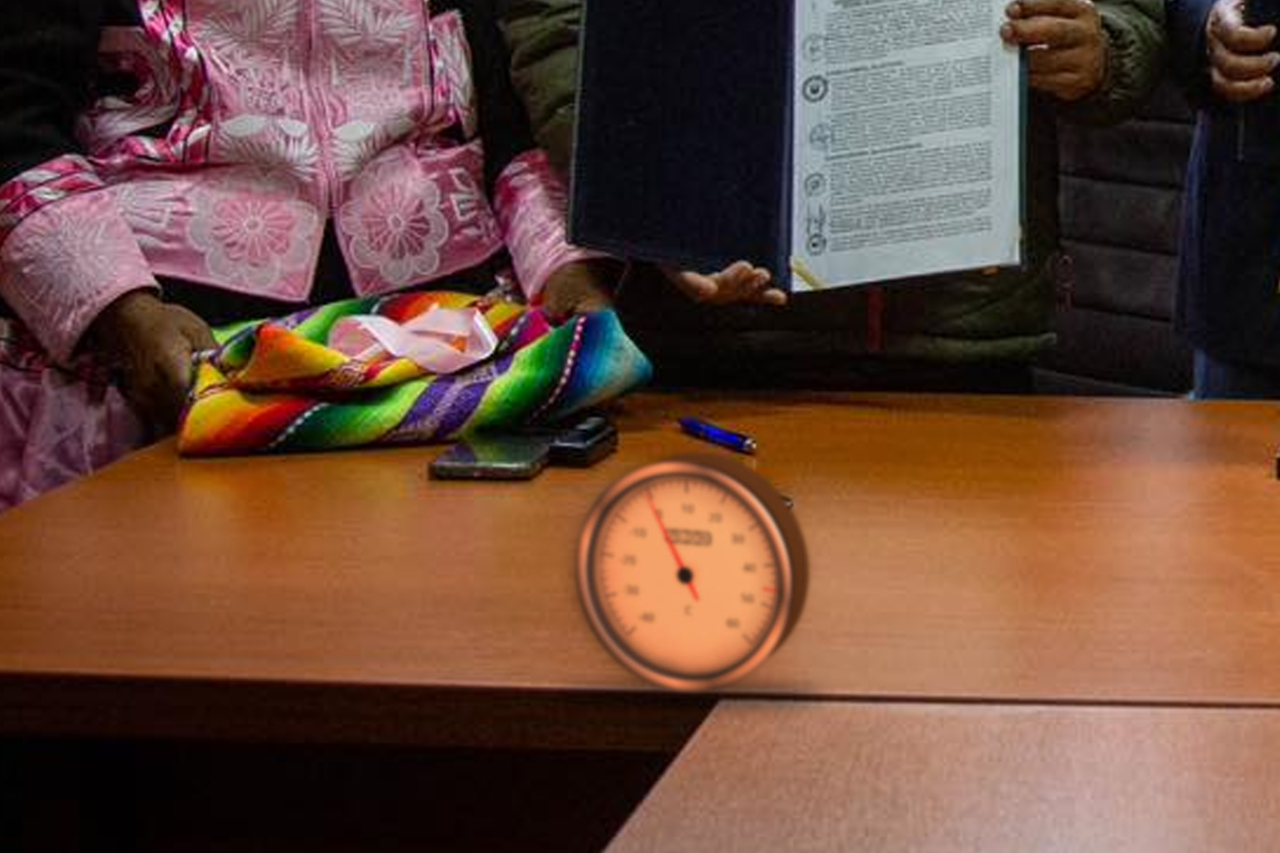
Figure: 0°C
